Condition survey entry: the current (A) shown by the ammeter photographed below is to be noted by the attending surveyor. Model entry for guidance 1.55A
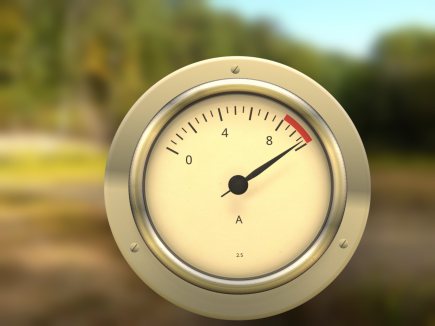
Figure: 9.75A
